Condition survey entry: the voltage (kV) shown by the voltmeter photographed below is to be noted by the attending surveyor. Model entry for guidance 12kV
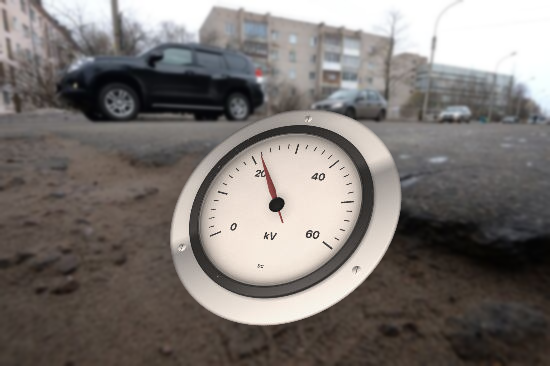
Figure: 22kV
